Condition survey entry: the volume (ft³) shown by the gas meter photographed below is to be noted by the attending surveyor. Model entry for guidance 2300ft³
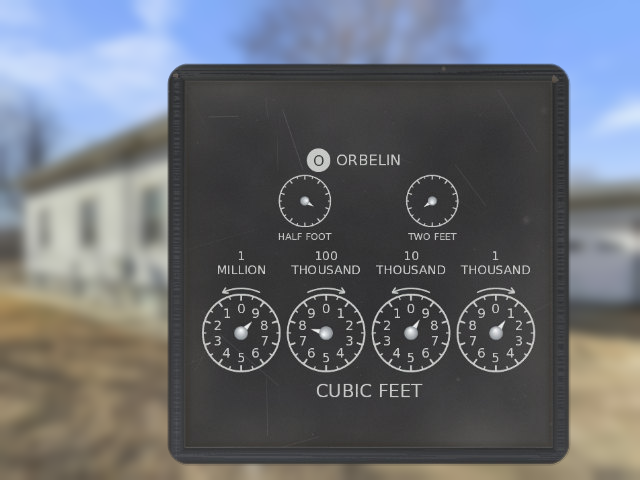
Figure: 879100ft³
